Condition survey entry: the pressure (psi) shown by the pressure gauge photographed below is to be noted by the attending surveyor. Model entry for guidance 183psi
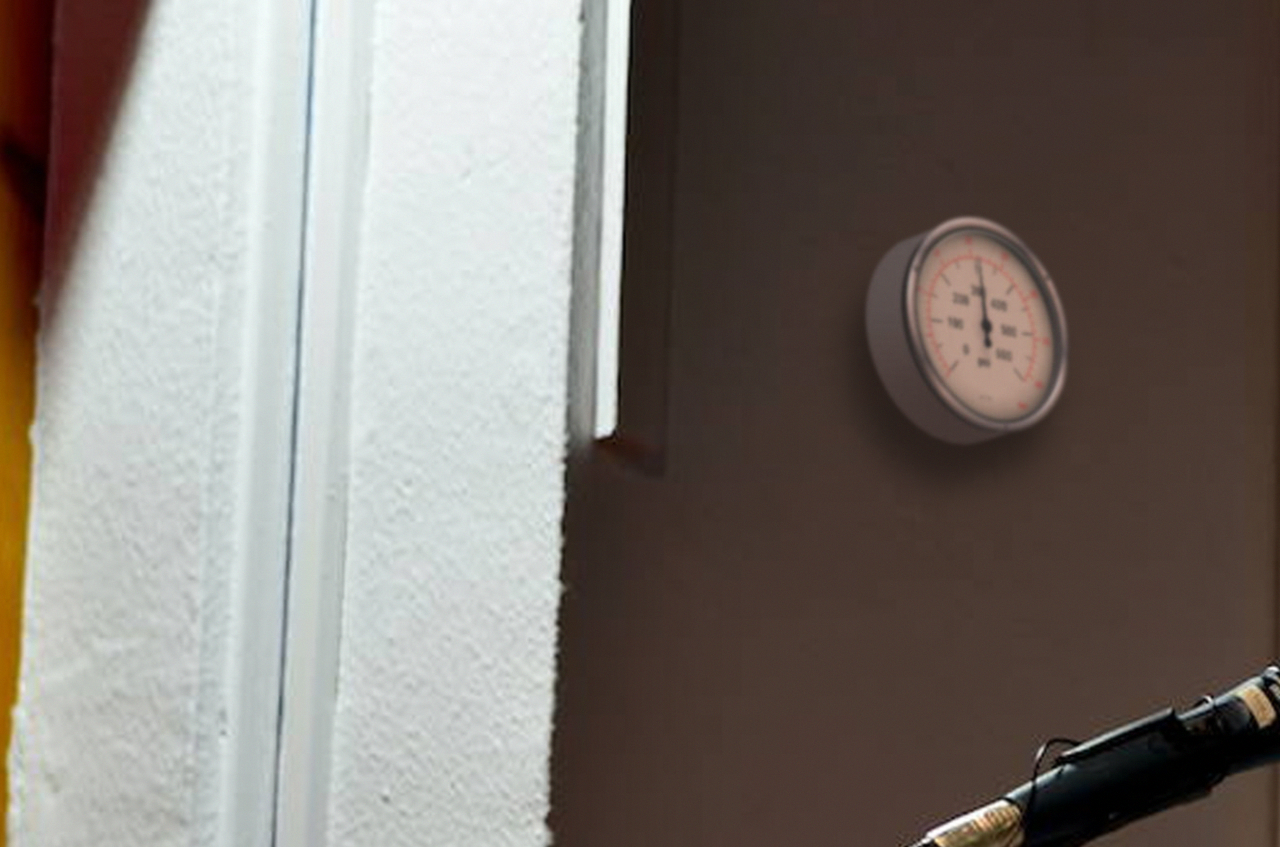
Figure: 300psi
